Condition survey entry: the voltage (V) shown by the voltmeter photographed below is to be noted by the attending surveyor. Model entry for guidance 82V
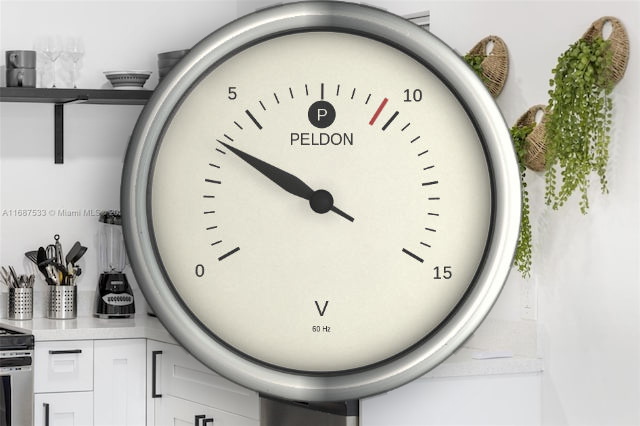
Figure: 3.75V
